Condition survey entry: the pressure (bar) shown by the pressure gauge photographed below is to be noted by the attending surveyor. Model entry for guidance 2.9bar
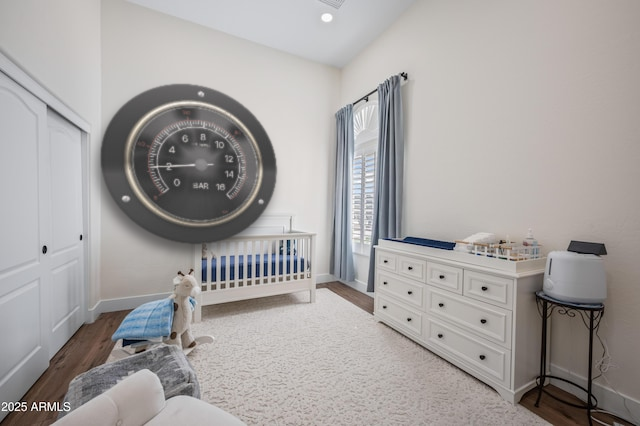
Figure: 2bar
